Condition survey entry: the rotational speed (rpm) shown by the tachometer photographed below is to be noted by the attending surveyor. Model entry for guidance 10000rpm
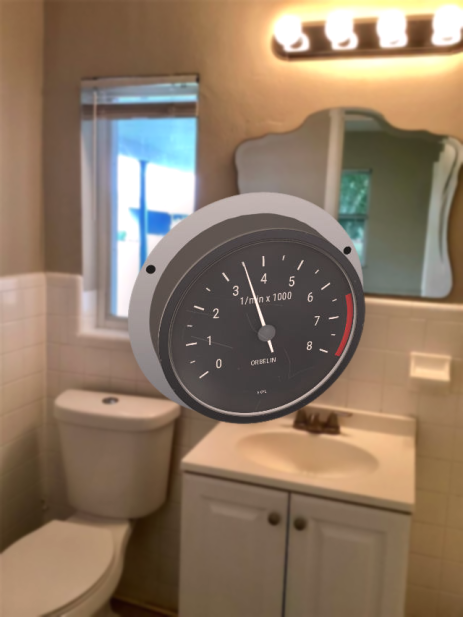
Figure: 3500rpm
